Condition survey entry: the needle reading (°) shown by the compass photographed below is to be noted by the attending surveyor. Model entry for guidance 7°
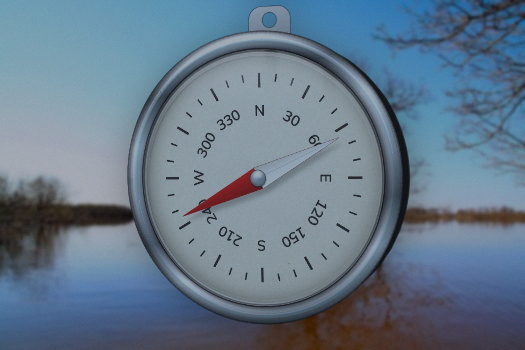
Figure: 245°
